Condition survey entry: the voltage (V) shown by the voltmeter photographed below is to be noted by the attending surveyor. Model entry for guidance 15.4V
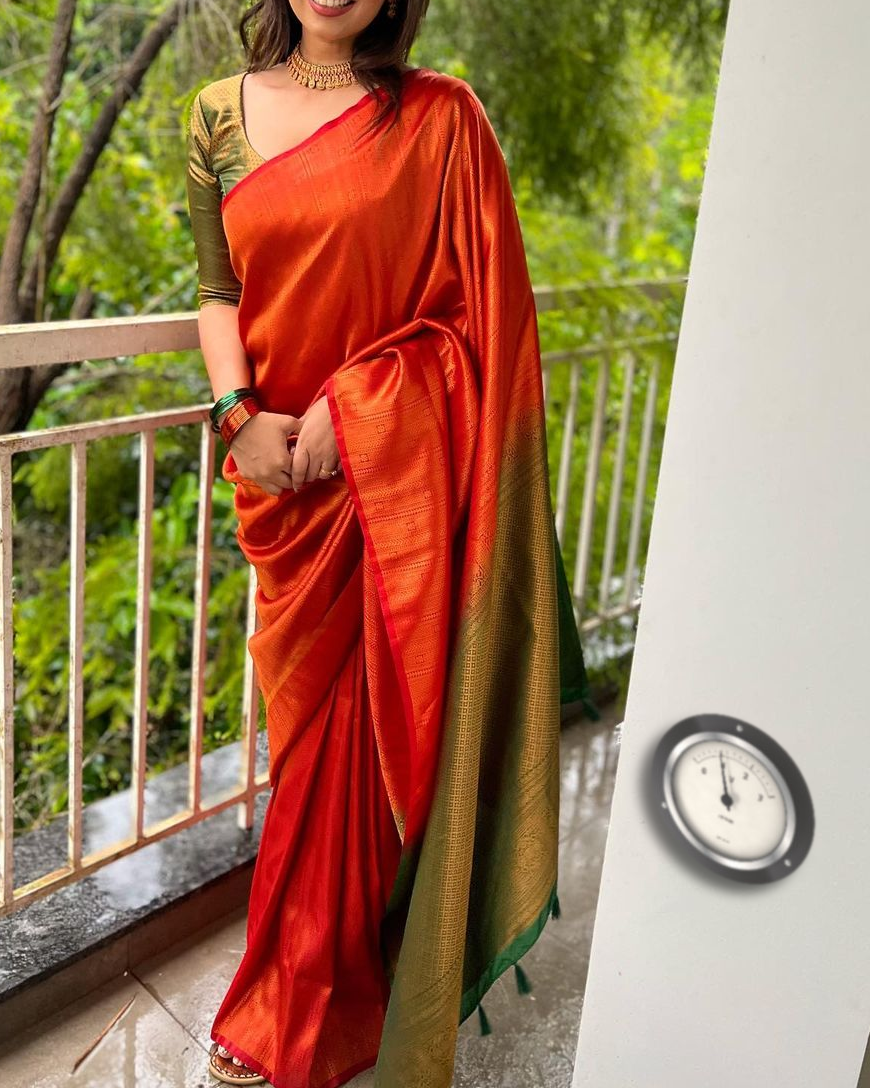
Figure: 1V
